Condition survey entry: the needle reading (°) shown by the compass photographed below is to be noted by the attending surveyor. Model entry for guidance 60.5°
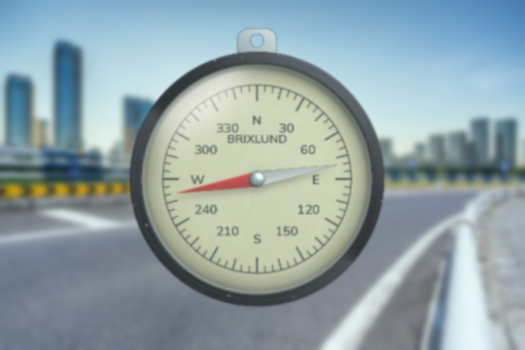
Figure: 260°
